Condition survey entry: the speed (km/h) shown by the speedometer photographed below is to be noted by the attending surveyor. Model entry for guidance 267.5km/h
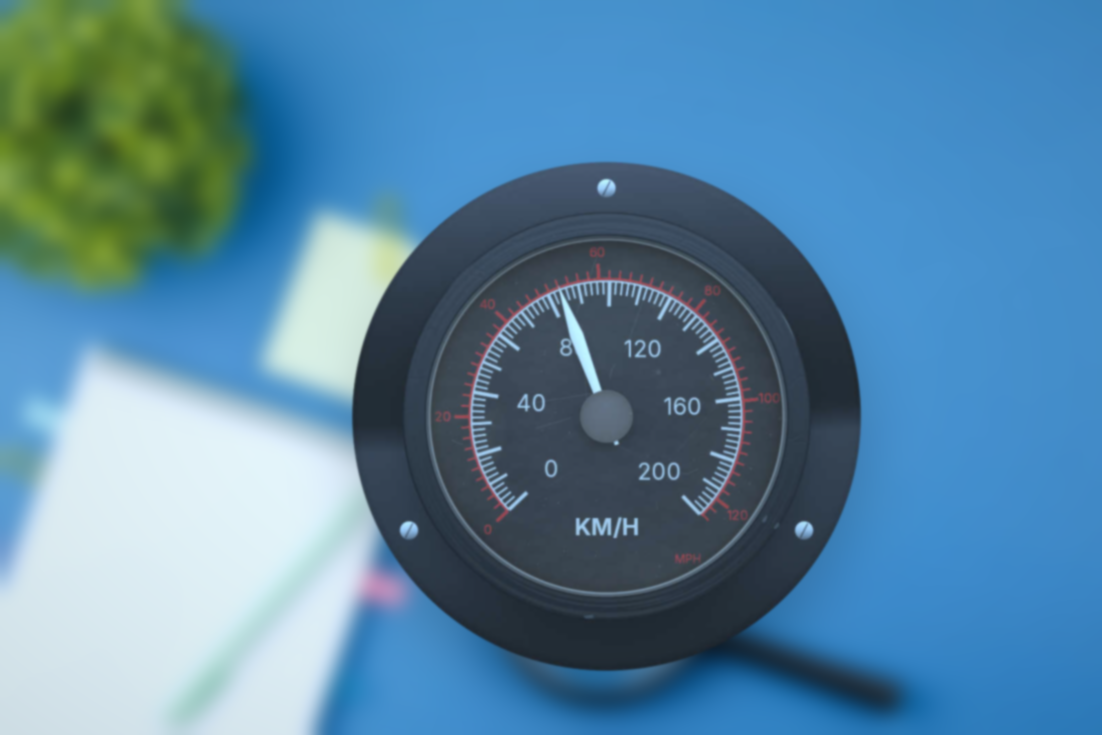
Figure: 84km/h
